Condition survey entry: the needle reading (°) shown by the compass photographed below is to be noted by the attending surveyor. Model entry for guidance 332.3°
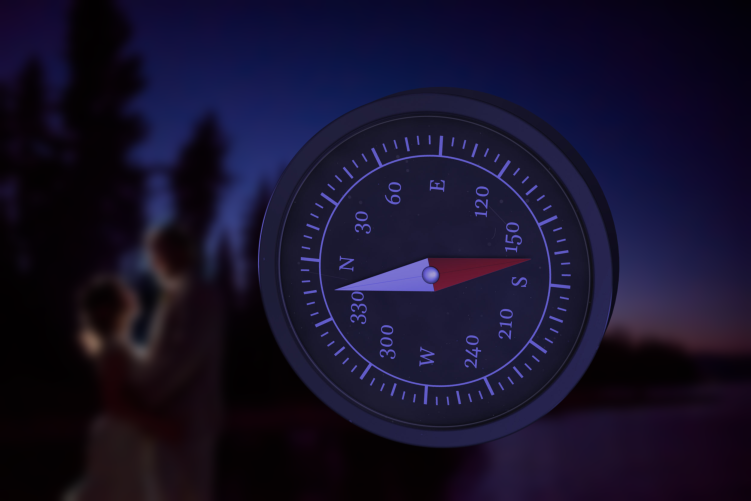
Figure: 165°
